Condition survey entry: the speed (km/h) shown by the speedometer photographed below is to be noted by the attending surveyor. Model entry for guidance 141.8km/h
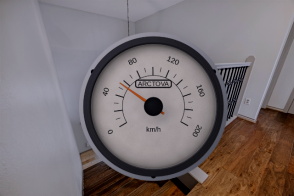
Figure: 55km/h
